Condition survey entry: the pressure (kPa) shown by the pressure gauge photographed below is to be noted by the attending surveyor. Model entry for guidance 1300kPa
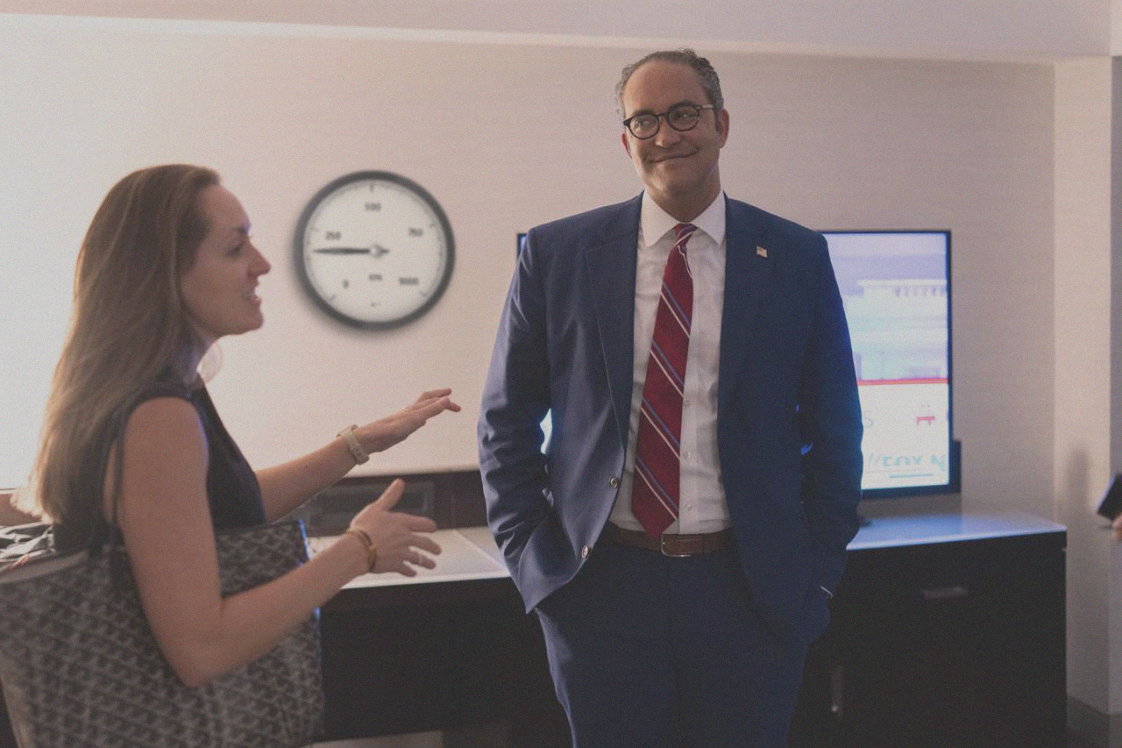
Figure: 175kPa
